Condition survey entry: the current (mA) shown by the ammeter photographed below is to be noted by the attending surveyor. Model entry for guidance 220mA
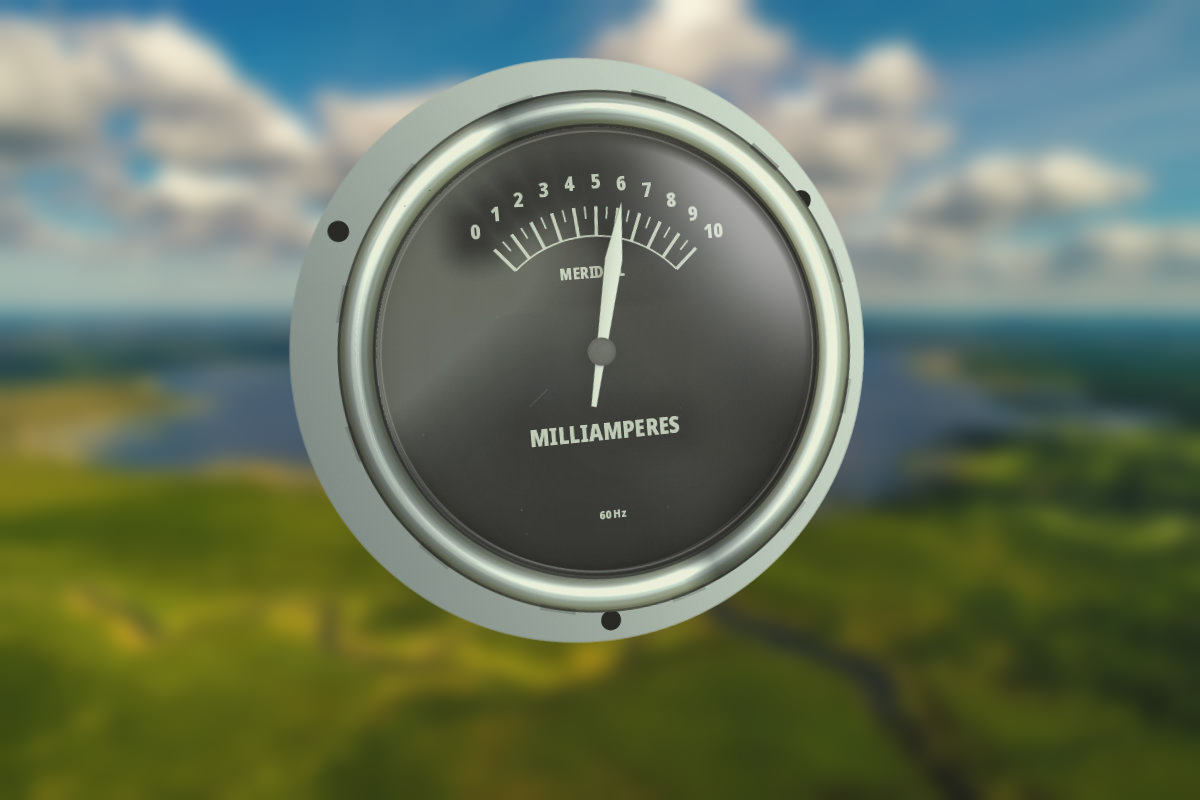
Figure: 6mA
